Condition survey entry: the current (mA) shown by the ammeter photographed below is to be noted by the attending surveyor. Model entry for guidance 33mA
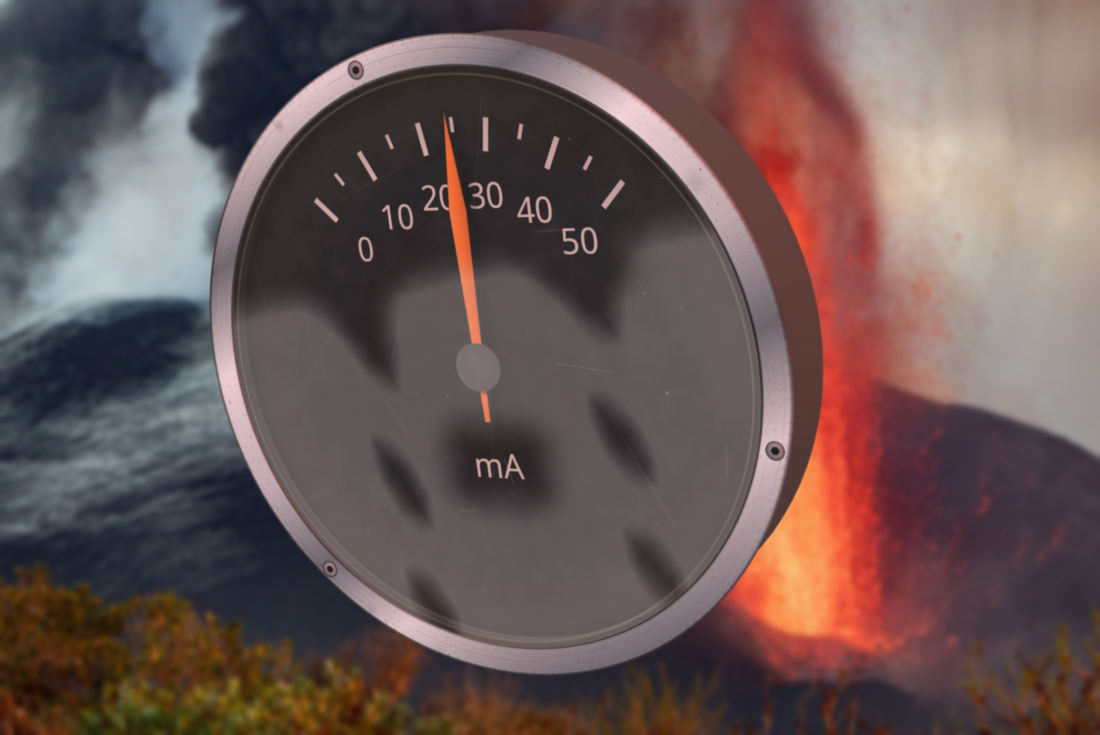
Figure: 25mA
